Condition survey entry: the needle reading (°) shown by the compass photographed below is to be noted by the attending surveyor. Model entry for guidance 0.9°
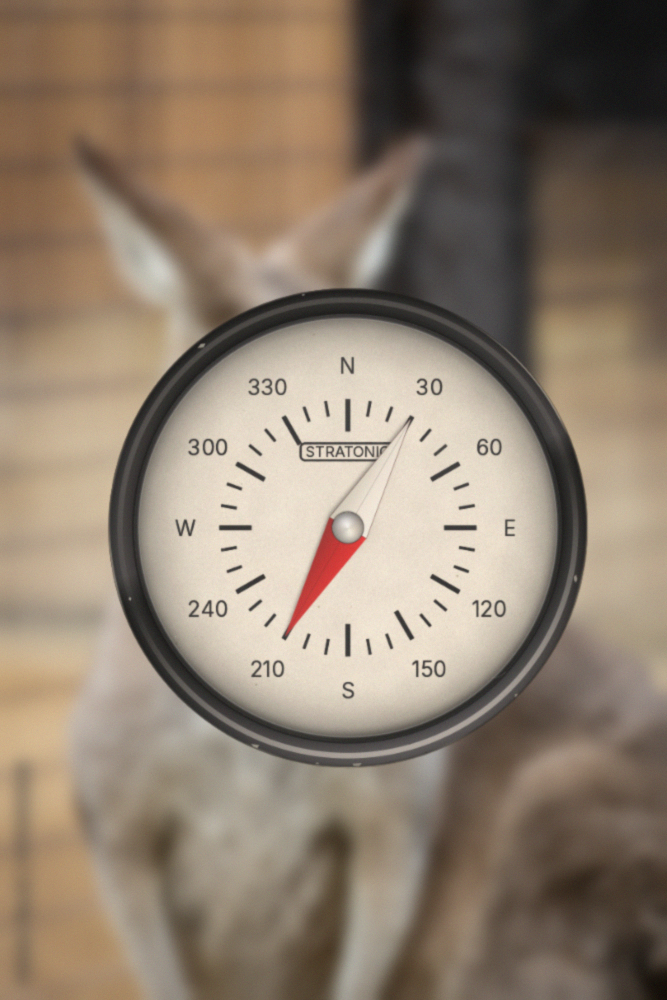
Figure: 210°
